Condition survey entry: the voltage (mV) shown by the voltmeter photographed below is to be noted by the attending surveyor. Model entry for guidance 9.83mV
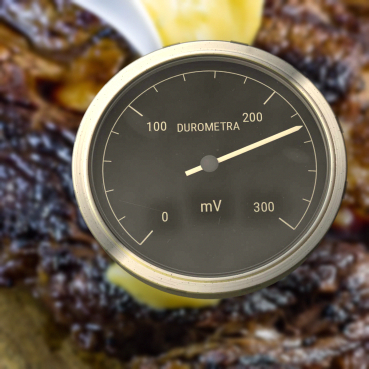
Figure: 230mV
